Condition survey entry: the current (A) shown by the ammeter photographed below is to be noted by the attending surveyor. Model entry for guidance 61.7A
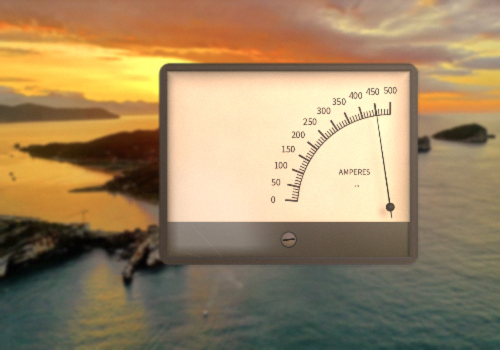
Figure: 450A
